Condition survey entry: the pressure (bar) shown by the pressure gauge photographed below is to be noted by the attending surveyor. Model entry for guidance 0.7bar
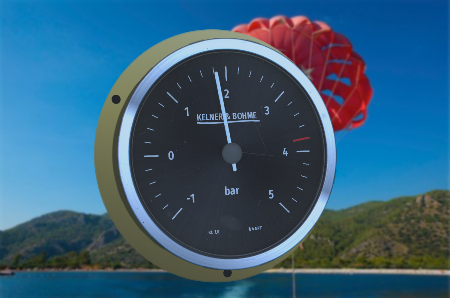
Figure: 1.8bar
